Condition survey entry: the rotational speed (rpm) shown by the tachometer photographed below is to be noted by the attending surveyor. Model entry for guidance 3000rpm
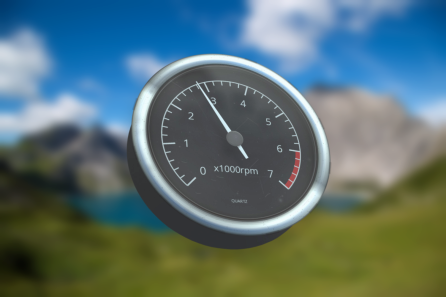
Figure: 2800rpm
